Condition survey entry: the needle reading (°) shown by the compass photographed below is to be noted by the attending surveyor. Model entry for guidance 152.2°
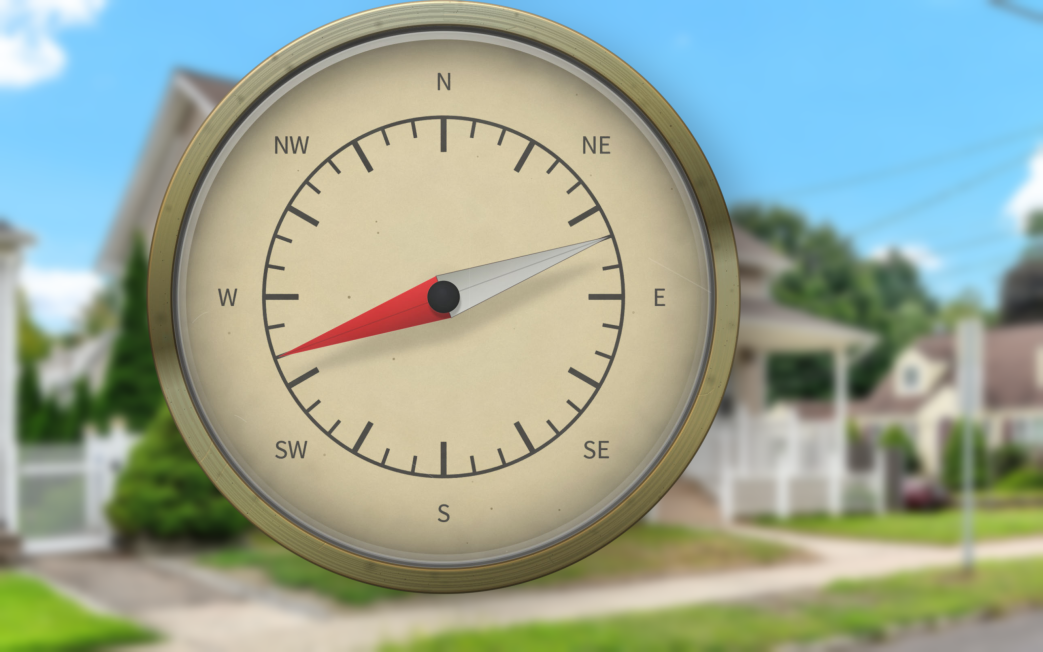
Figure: 250°
